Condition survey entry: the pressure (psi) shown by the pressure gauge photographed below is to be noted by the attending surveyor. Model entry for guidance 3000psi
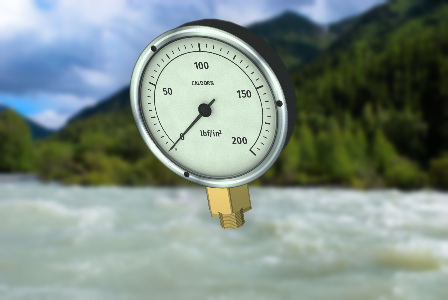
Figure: 0psi
